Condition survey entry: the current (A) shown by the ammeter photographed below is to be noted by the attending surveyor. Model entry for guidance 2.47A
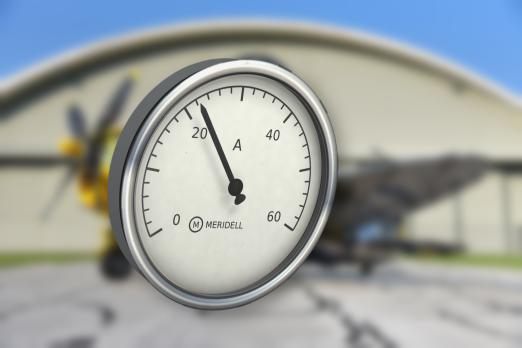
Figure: 22A
